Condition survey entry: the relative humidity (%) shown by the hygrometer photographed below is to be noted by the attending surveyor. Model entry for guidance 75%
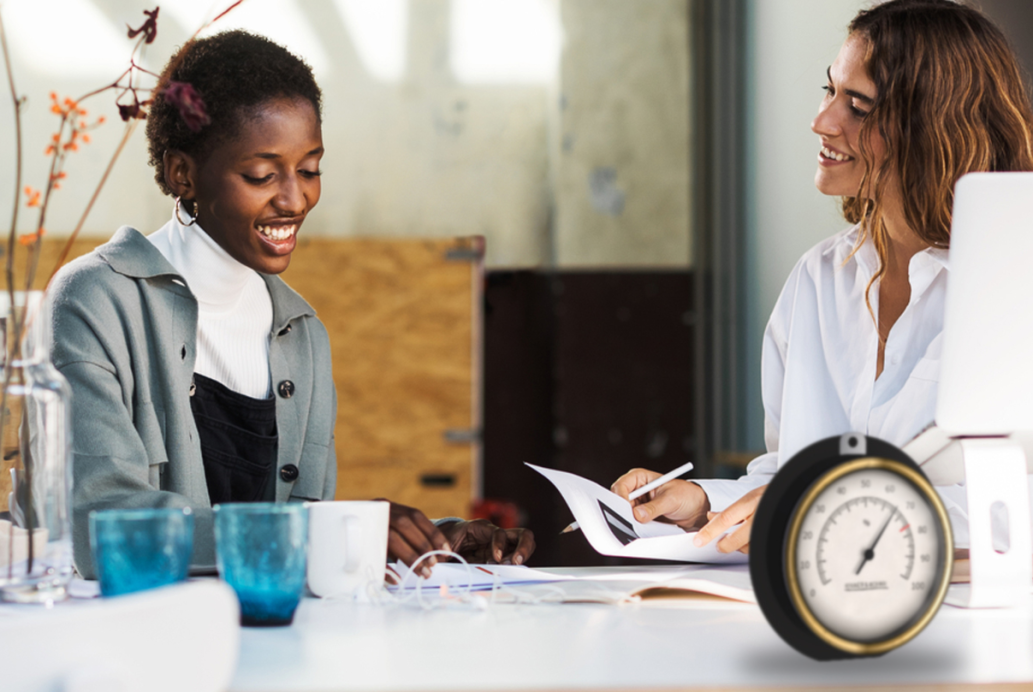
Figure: 65%
